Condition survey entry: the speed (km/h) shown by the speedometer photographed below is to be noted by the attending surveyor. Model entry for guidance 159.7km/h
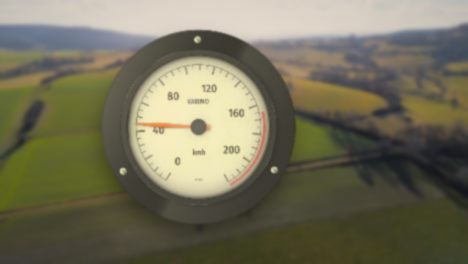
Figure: 45km/h
